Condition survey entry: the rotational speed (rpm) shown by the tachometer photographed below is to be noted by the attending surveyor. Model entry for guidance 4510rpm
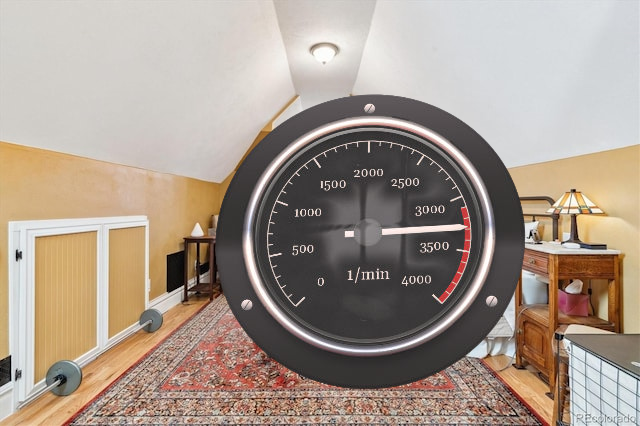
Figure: 3300rpm
